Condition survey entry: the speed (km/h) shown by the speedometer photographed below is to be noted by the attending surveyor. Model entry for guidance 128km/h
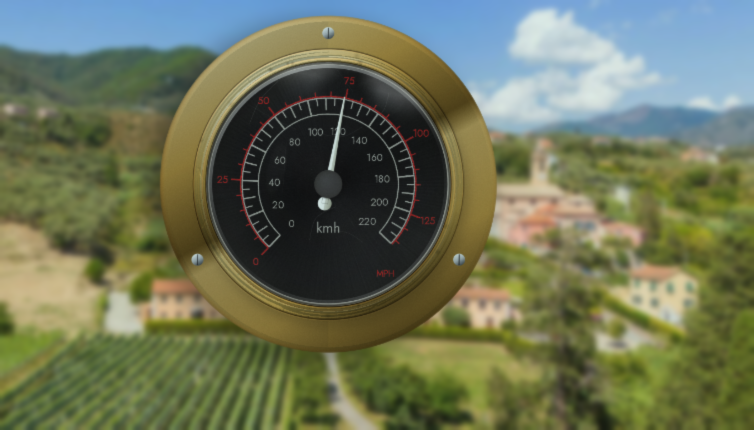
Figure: 120km/h
